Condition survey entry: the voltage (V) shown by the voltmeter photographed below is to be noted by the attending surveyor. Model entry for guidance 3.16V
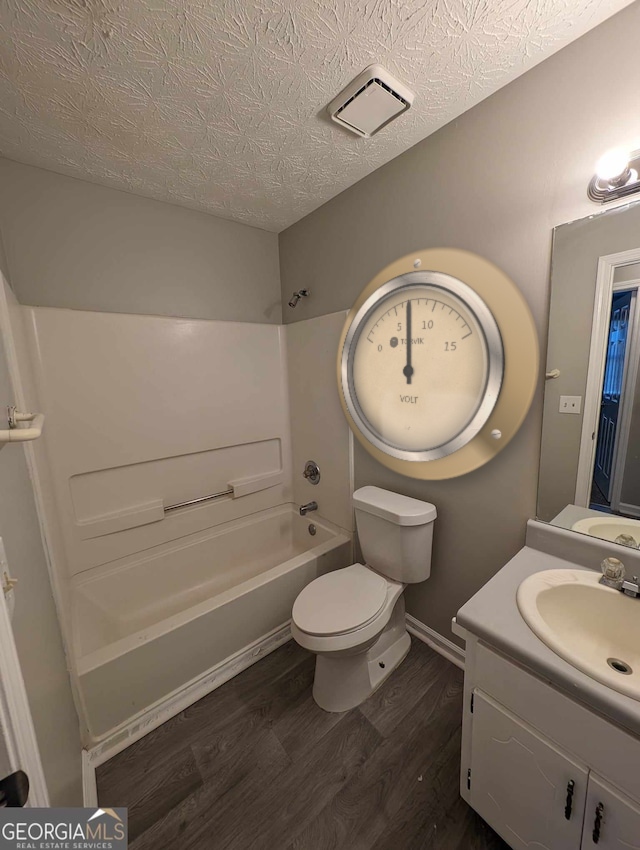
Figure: 7V
